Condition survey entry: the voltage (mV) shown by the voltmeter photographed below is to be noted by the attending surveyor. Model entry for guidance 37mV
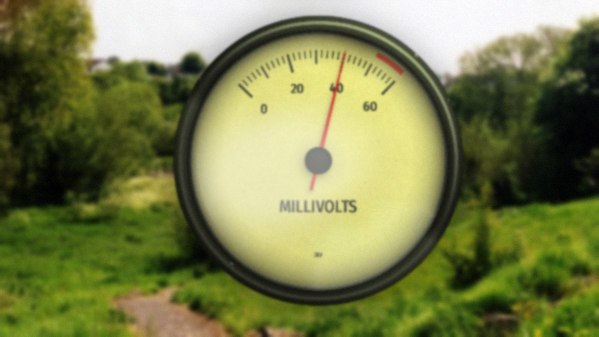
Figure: 40mV
